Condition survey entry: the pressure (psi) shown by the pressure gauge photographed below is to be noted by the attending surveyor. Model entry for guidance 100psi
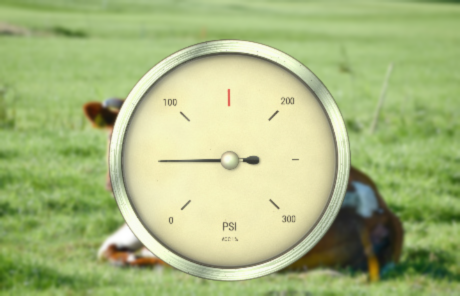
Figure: 50psi
